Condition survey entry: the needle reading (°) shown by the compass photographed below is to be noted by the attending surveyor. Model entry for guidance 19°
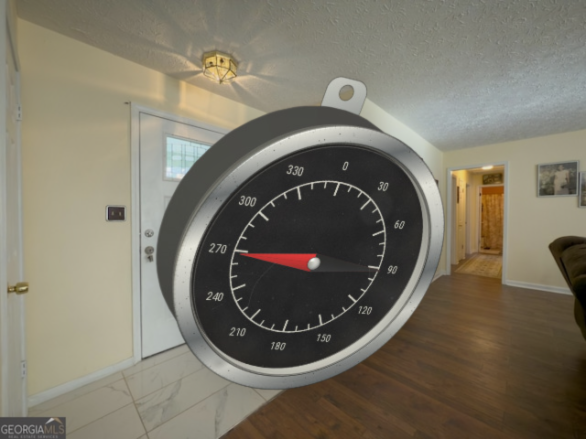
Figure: 270°
